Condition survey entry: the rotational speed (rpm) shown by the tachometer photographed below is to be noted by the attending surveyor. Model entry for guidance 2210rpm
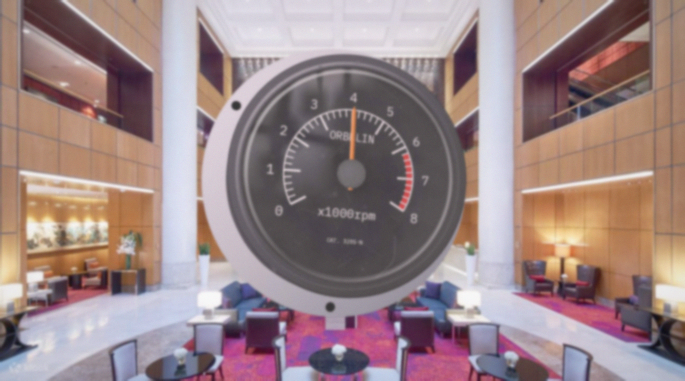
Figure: 4000rpm
